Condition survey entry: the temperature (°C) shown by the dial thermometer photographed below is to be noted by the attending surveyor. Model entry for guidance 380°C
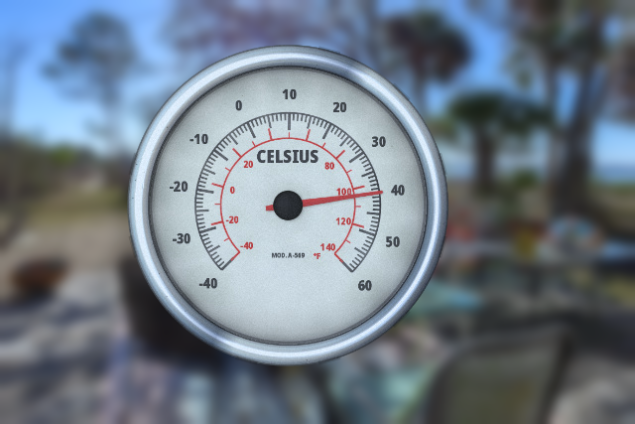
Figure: 40°C
